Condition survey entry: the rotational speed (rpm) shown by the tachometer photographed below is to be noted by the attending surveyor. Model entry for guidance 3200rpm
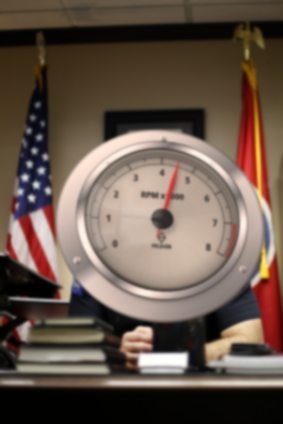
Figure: 4500rpm
